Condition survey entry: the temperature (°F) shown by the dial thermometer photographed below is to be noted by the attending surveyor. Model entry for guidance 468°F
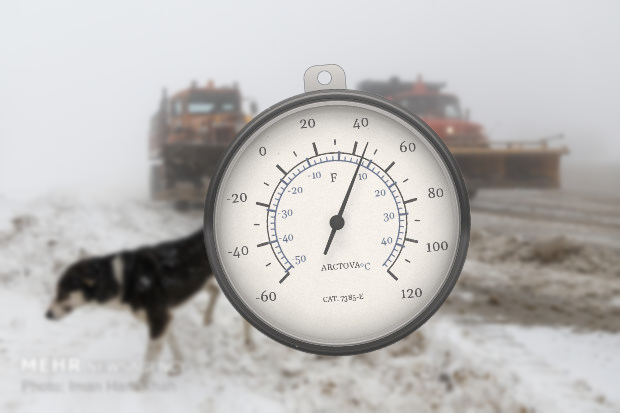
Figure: 45°F
